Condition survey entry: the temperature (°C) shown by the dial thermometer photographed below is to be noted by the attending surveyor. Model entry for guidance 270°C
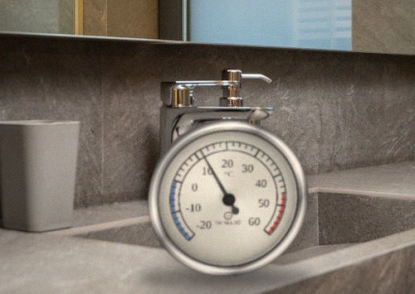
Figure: 12°C
